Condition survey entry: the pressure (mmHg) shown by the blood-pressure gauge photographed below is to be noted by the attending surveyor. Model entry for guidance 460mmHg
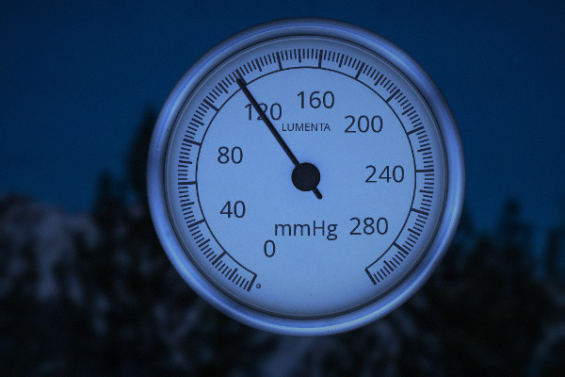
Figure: 118mmHg
